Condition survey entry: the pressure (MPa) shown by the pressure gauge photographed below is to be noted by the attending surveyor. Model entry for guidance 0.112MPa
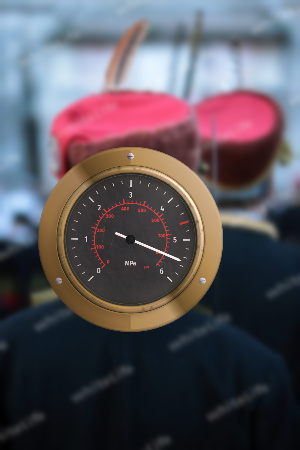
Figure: 5.5MPa
